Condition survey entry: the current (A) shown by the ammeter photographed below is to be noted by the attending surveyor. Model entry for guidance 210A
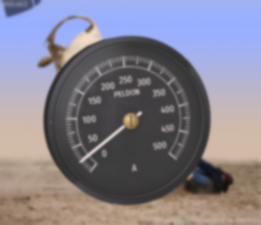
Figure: 25A
